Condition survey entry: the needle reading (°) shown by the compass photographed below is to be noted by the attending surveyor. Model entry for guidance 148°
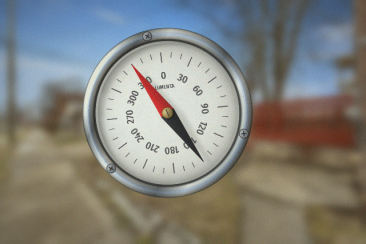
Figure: 330°
